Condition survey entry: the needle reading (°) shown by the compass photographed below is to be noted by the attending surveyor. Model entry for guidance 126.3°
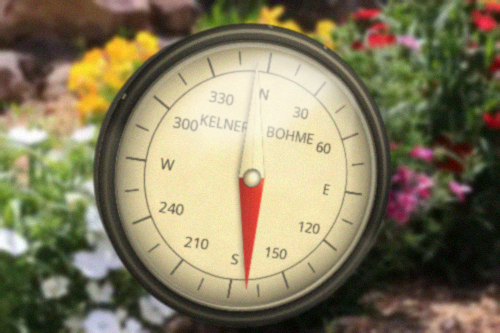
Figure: 172.5°
